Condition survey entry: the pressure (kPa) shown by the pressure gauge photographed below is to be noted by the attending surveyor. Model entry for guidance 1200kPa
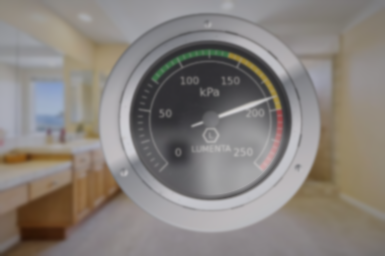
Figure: 190kPa
